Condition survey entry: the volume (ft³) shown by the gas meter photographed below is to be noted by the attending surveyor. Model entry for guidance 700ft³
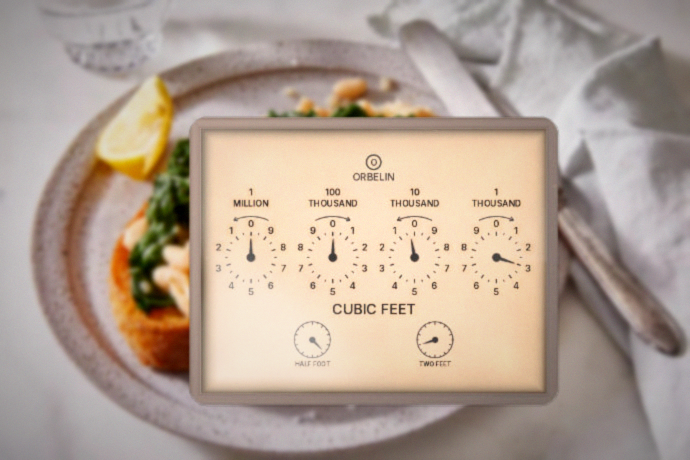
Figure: 300ft³
